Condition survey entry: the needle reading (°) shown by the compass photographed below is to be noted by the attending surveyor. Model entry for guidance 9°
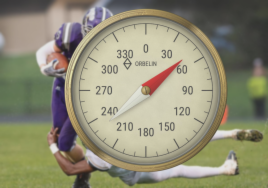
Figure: 50°
